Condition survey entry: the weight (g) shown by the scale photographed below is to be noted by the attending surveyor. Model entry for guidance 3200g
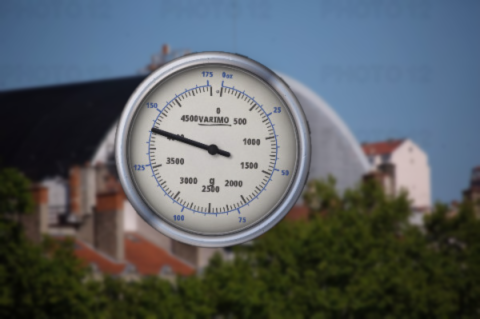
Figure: 4000g
